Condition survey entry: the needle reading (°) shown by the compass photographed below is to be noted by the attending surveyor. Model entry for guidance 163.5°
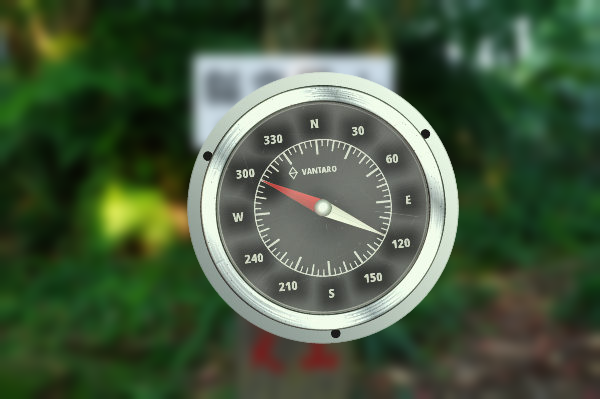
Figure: 300°
